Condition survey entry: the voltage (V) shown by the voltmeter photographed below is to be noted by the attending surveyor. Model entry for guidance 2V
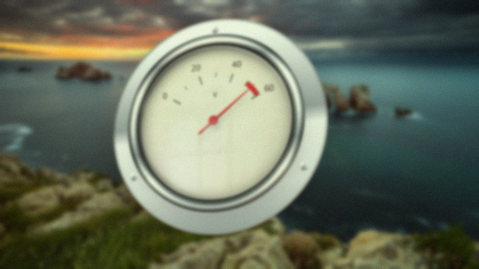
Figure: 55V
